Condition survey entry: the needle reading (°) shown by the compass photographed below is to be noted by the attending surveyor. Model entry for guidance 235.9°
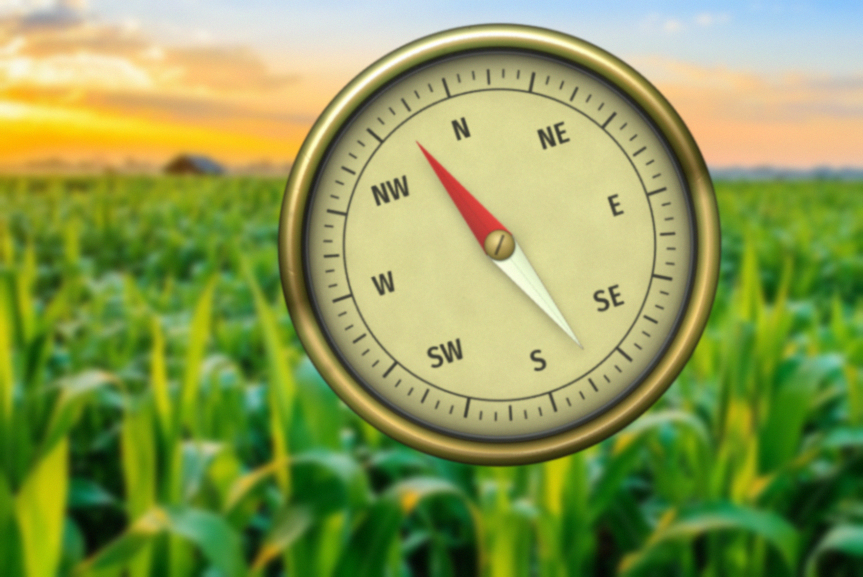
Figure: 340°
